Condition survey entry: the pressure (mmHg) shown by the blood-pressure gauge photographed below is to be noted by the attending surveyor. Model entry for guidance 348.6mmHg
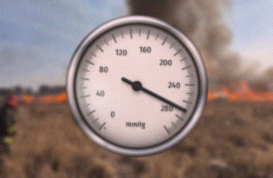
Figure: 270mmHg
